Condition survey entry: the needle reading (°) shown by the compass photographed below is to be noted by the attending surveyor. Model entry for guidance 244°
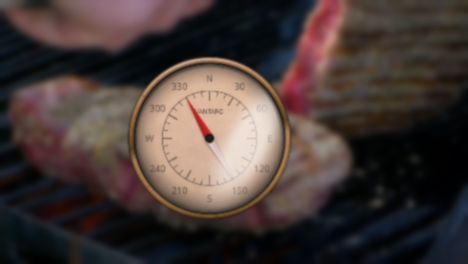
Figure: 330°
